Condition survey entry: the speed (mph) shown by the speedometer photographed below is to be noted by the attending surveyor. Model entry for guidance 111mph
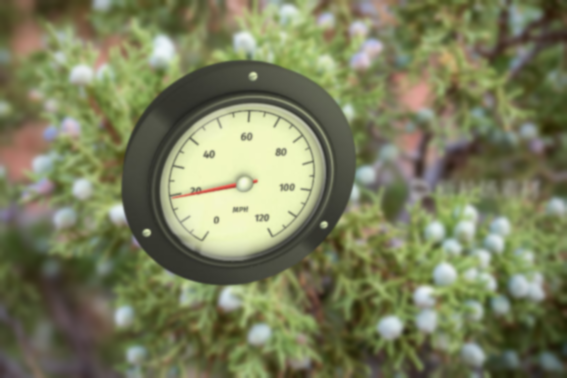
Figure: 20mph
